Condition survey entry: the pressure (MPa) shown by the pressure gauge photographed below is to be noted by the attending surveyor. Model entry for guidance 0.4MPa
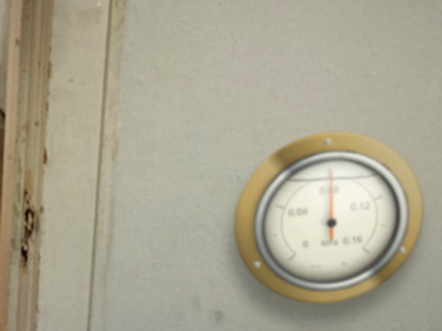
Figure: 0.08MPa
